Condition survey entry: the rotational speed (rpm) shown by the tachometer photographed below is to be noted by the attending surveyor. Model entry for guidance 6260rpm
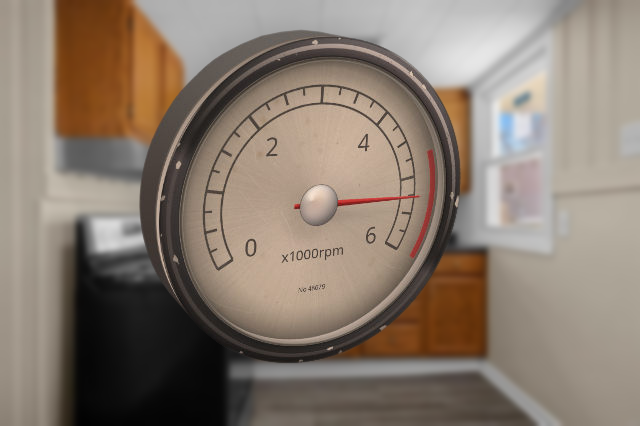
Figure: 5250rpm
